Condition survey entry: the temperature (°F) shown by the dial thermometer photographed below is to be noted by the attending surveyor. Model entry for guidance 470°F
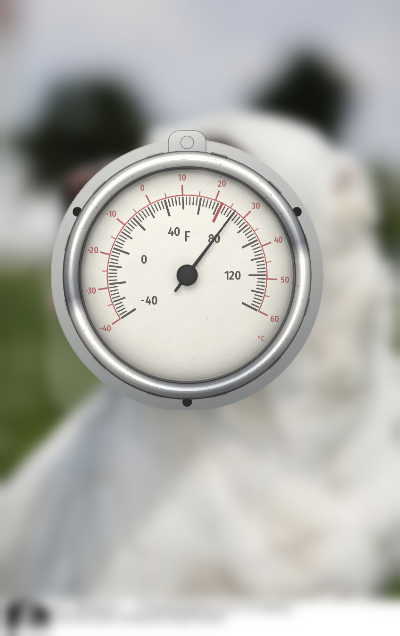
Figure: 80°F
